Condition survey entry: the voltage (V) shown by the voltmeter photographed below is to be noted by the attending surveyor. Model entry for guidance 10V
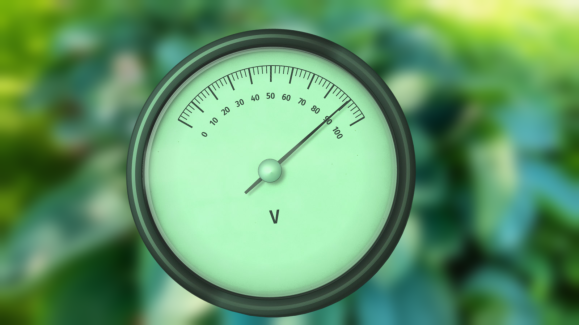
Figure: 90V
